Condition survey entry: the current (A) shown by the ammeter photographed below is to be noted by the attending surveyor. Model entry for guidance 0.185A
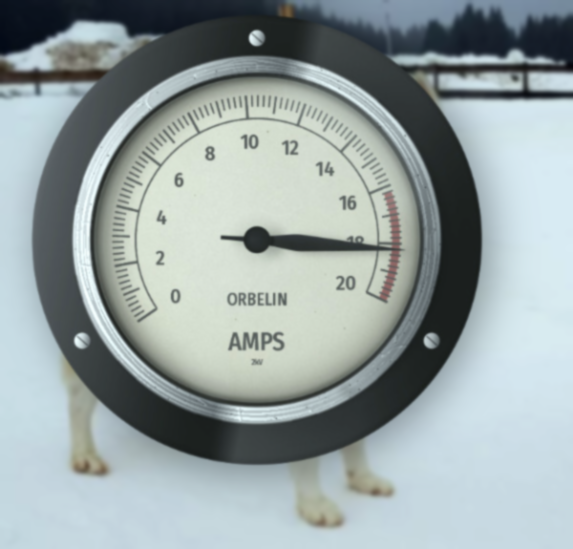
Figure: 18.2A
